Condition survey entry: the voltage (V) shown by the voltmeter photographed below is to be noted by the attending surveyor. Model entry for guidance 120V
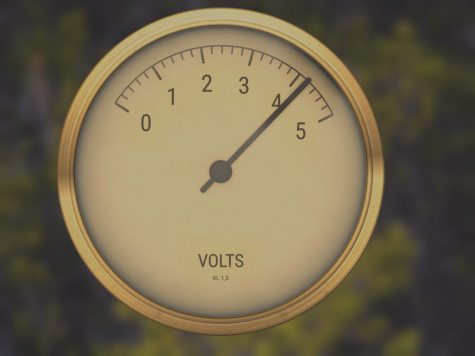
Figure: 4.2V
